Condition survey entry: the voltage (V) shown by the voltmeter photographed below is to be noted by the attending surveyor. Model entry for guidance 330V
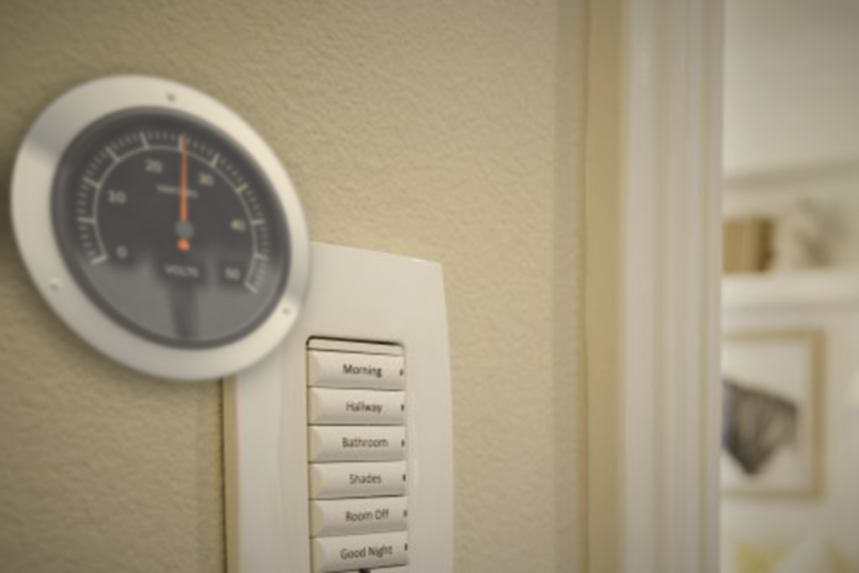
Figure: 25V
